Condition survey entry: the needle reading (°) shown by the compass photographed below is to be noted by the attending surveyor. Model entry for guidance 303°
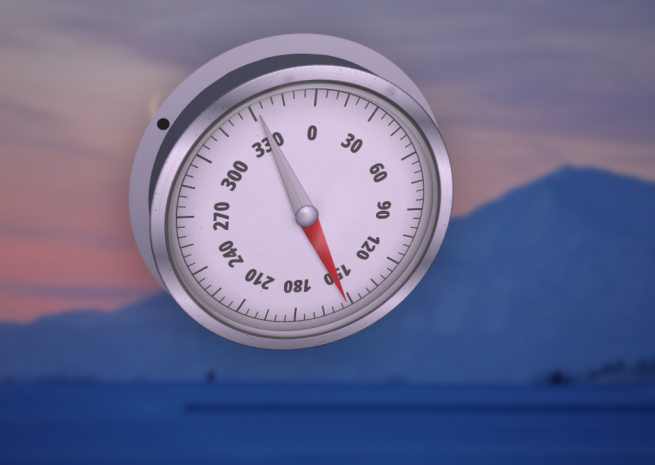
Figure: 152.5°
